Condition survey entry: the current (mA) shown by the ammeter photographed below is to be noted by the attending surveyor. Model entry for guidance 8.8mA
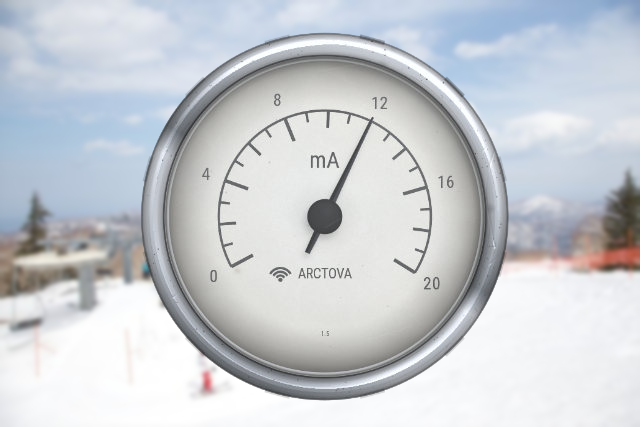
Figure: 12mA
